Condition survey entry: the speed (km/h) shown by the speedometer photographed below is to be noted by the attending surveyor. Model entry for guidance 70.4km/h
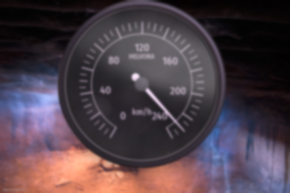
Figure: 230km/h
